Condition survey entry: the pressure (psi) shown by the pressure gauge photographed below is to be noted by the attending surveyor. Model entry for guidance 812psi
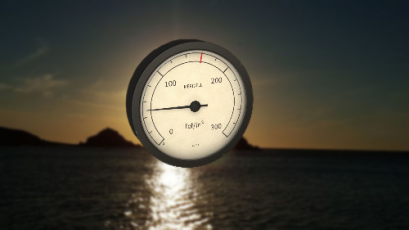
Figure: 50psi
